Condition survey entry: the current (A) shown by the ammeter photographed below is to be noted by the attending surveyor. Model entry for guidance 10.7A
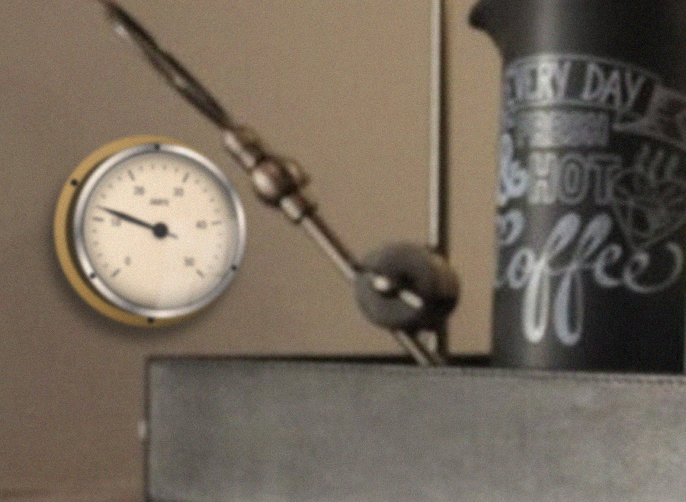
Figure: 12A
